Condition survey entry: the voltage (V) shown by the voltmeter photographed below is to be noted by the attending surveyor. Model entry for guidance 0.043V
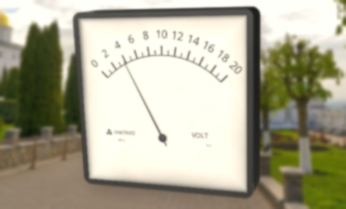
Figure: 4V
